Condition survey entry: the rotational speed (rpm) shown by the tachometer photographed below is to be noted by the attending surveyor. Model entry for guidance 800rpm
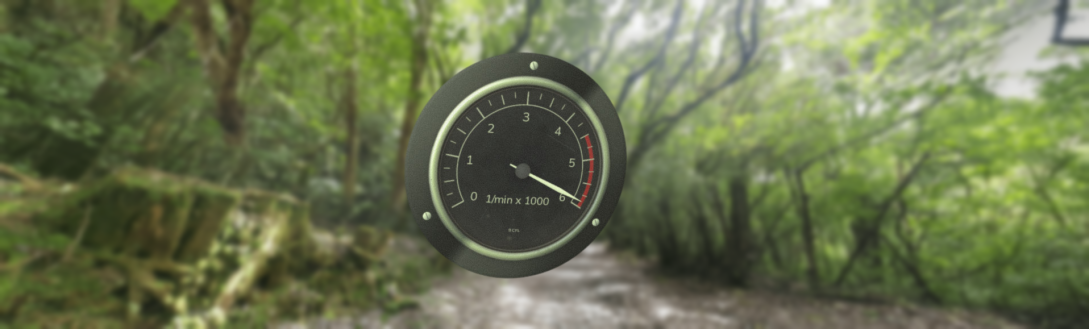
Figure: 5875rpm
